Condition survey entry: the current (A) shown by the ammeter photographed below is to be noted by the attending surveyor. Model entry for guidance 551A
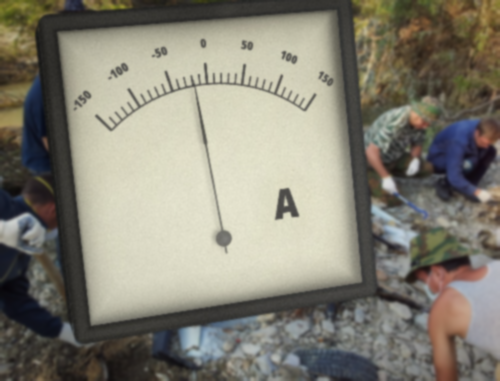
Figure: -20A
